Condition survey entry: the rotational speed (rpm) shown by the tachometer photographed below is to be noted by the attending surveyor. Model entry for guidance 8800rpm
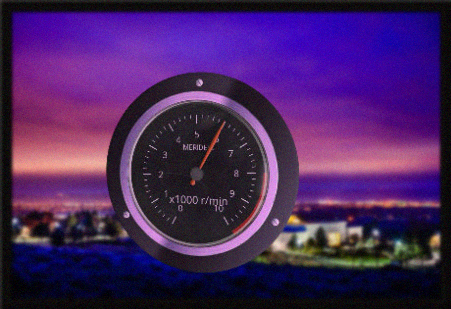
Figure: 6000rpm
